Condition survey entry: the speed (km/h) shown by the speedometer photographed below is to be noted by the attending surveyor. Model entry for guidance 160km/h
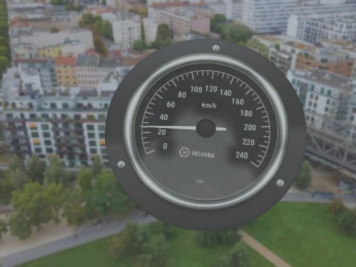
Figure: 25km/h
